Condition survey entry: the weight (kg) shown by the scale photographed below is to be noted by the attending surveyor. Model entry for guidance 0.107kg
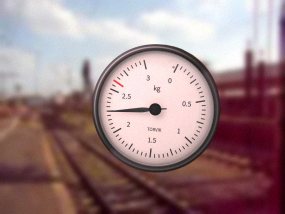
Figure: 2.25kg
